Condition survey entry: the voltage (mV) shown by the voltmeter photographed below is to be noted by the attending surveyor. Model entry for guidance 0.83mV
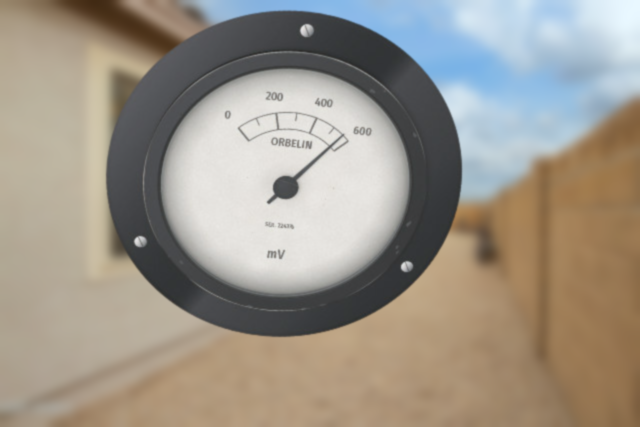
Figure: 550mV
